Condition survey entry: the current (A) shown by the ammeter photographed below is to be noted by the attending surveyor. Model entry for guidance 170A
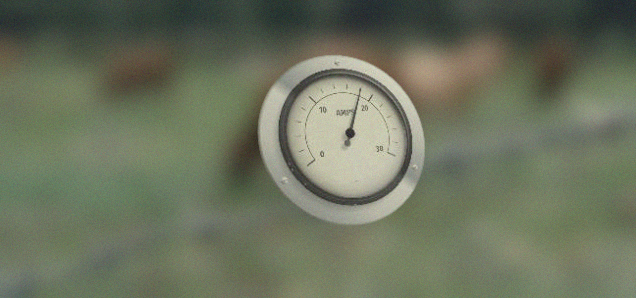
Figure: 18A
